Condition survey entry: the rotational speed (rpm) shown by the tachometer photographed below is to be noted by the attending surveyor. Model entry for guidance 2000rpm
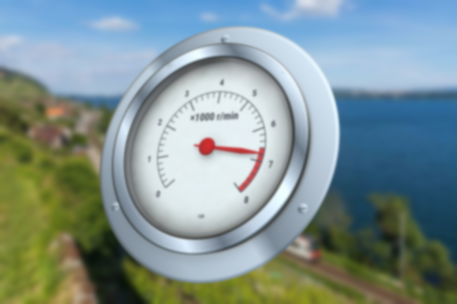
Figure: 6800rpm
